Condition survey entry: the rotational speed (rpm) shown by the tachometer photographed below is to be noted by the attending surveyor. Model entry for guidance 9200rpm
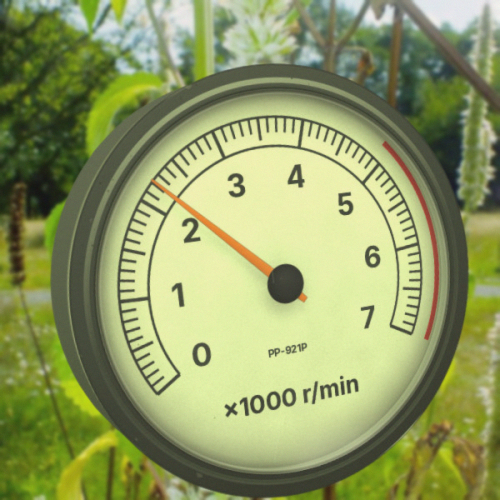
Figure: 2200rpm
